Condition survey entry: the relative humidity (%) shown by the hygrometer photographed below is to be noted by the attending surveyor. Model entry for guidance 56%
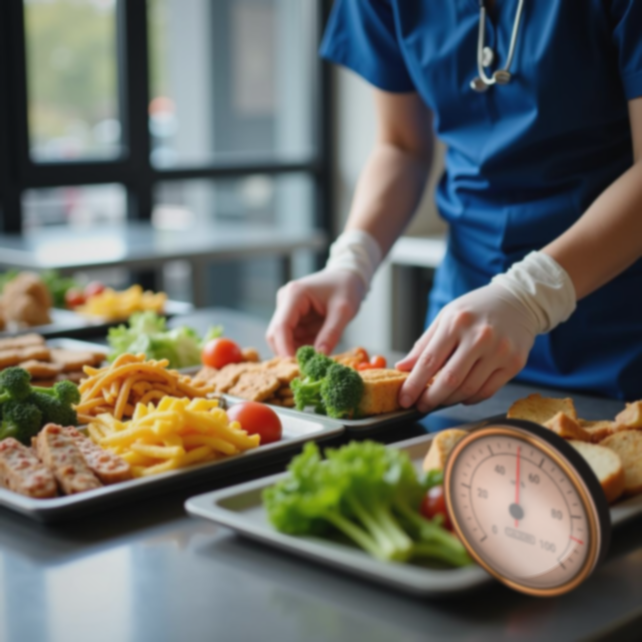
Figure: 52%
